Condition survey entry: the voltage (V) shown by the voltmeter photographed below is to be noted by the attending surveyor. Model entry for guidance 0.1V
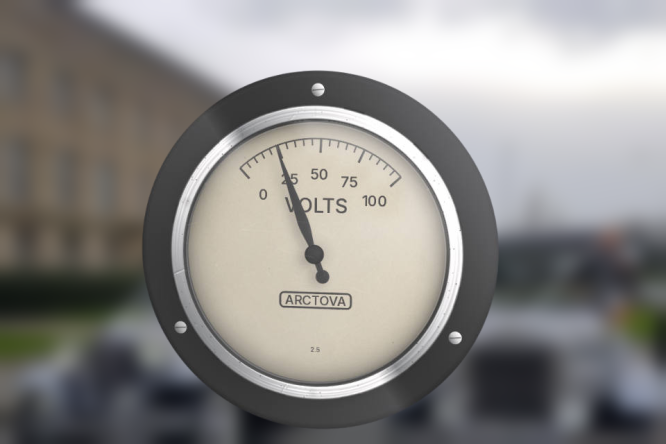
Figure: 25V
